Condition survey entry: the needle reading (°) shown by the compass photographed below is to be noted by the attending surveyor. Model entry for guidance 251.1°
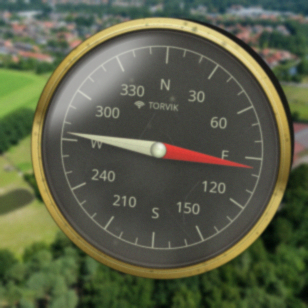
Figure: 95°
